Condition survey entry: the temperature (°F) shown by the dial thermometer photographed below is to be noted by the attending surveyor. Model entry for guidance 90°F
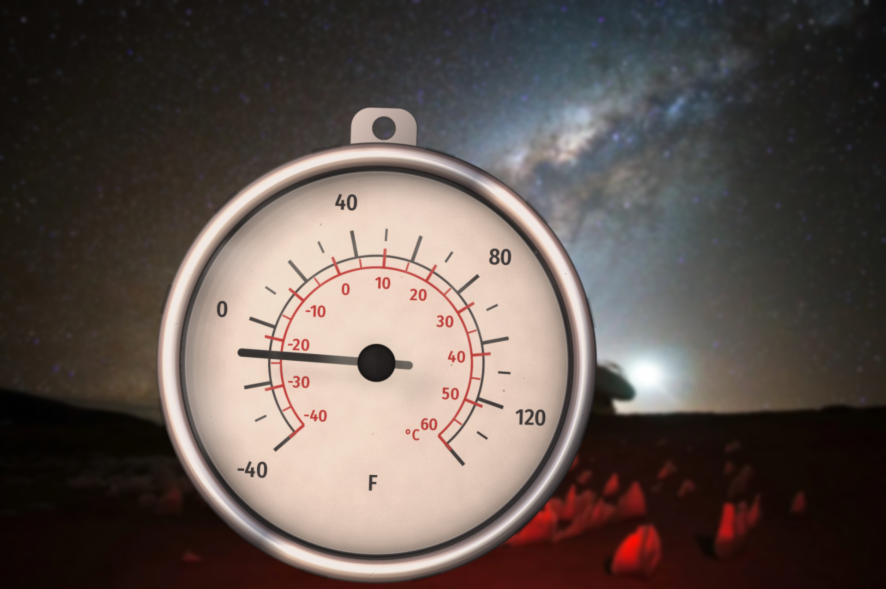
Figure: -10°F
